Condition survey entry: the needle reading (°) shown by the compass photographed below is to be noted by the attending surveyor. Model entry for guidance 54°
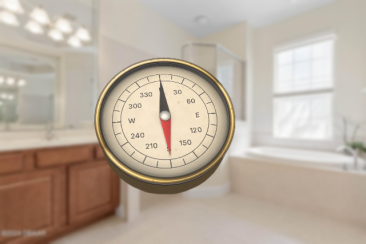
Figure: 180°
